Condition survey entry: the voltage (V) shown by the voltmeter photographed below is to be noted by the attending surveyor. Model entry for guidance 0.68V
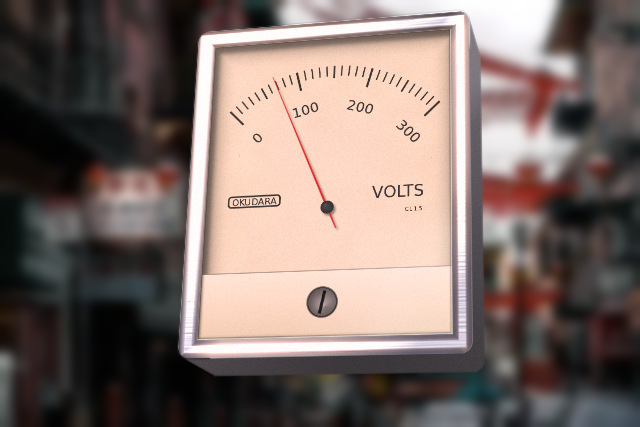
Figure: 70V
